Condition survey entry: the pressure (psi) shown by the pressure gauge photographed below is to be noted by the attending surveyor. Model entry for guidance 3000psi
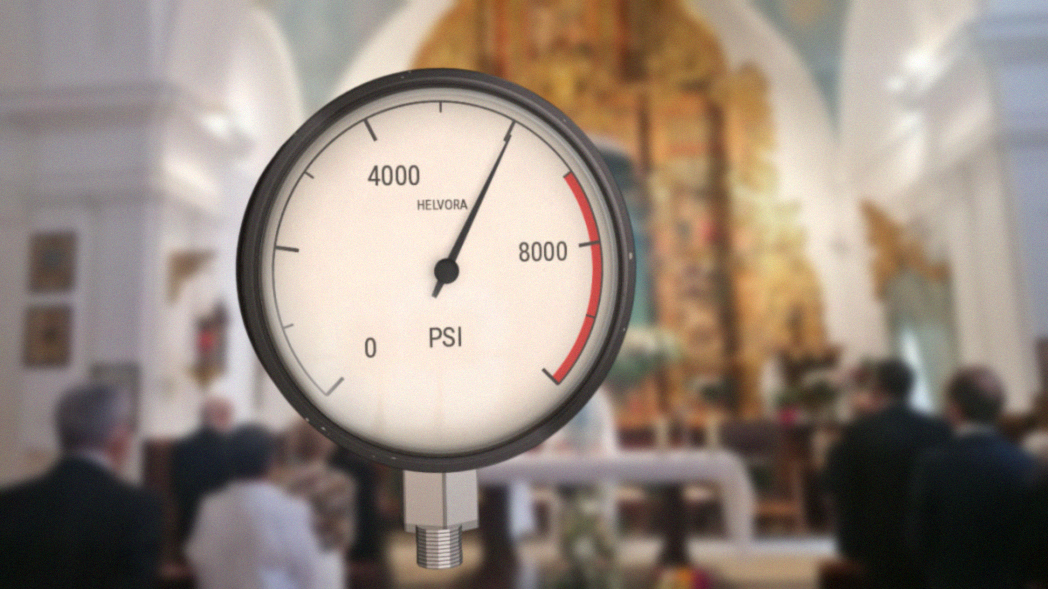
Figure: 6000psi
